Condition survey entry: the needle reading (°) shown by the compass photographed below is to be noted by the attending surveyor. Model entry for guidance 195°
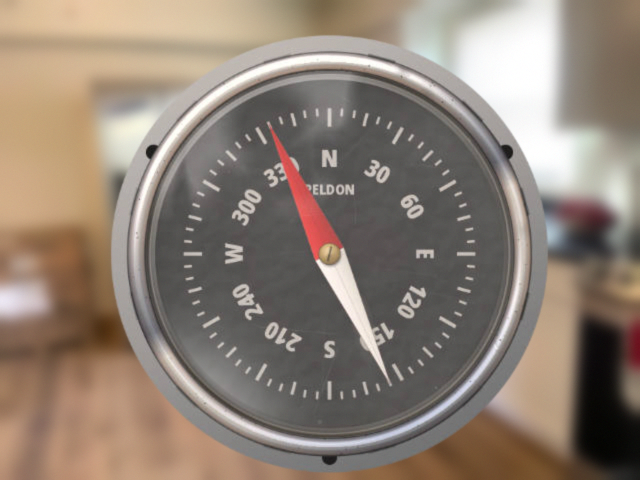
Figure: 335°
